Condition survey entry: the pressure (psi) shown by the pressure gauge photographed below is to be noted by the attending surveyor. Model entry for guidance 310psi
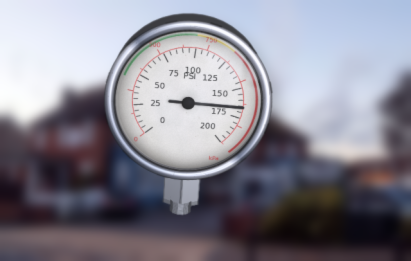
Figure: 165psi
